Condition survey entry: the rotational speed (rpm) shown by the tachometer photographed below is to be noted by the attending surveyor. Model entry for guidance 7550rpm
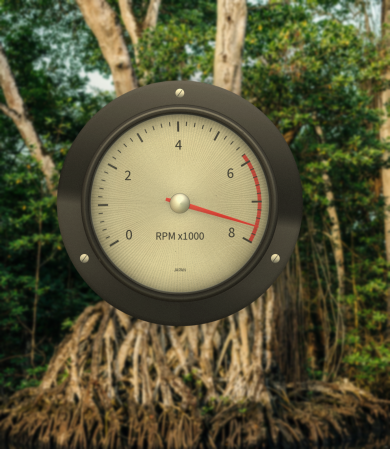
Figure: 7600rpm
